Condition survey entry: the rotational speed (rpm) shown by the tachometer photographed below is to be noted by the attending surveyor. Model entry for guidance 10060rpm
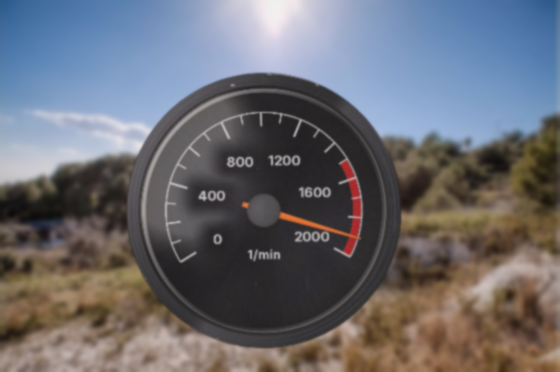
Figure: 1900rpm
